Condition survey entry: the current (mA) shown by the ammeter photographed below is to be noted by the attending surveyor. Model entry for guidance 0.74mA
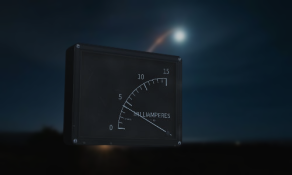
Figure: 4mA
